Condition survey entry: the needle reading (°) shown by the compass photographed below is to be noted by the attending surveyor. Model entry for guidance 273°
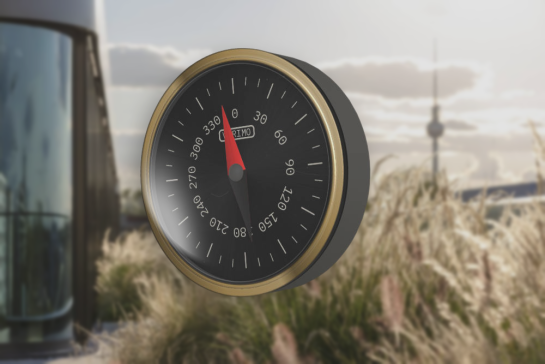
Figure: 350°
